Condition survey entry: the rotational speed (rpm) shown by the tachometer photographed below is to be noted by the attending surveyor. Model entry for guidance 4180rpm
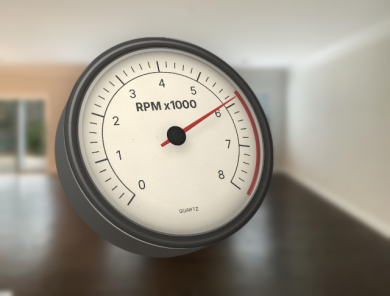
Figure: 5900rpm
